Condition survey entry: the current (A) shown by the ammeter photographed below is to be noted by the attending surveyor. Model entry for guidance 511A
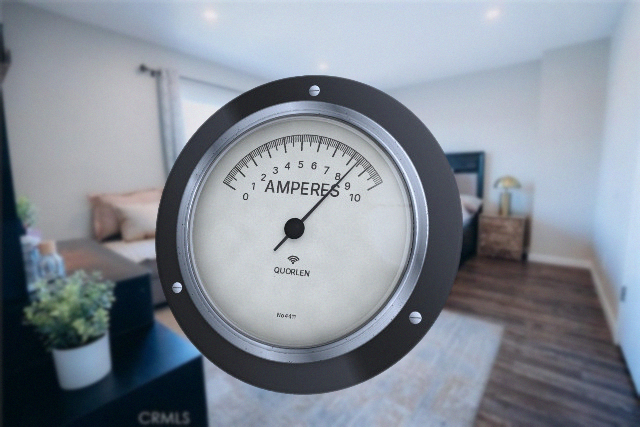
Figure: 8.5A
